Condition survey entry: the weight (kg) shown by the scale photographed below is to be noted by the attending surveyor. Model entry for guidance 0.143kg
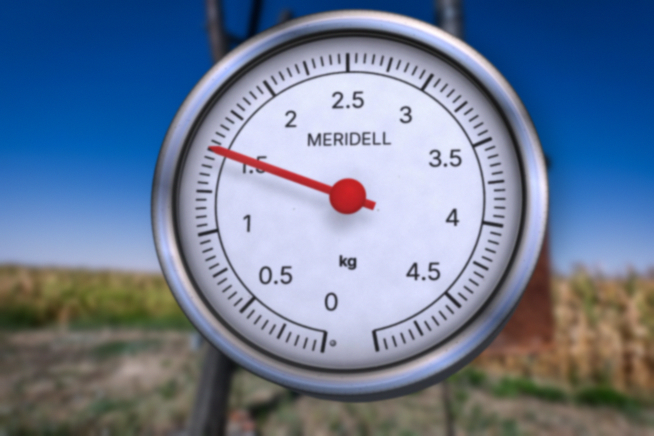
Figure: 1.5kg
